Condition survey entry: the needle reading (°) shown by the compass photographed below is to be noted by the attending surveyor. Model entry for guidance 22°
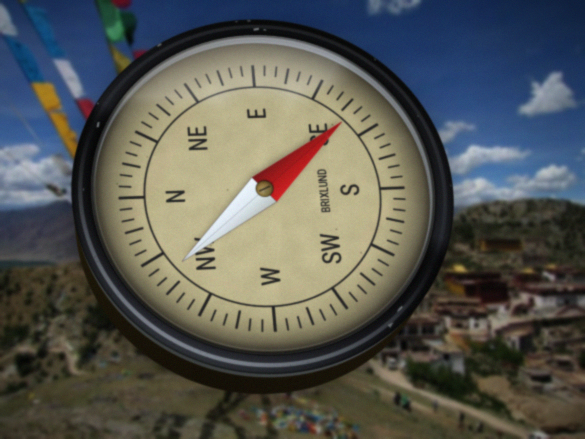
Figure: 140°
